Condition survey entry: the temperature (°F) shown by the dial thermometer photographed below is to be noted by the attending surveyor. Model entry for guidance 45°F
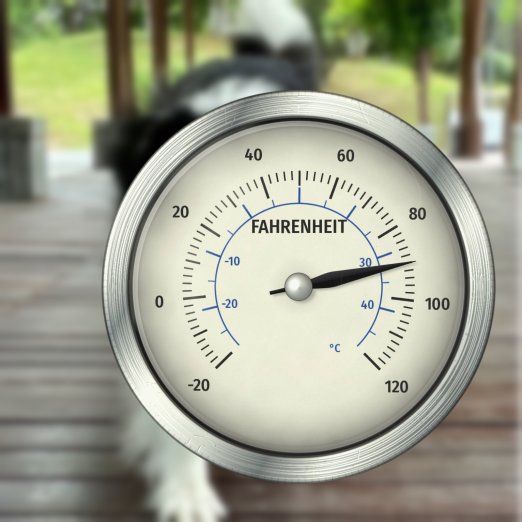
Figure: 90°F
